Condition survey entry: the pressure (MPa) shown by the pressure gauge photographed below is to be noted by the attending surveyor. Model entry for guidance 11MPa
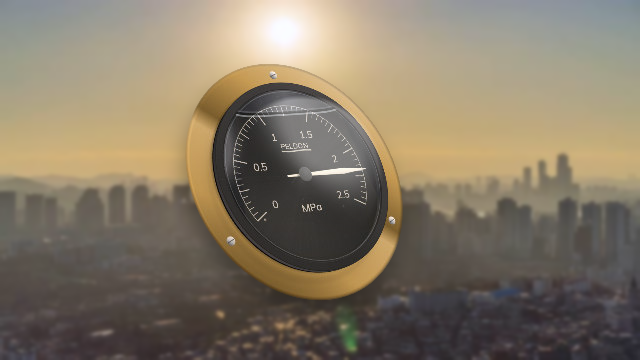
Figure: 2.2MPa
